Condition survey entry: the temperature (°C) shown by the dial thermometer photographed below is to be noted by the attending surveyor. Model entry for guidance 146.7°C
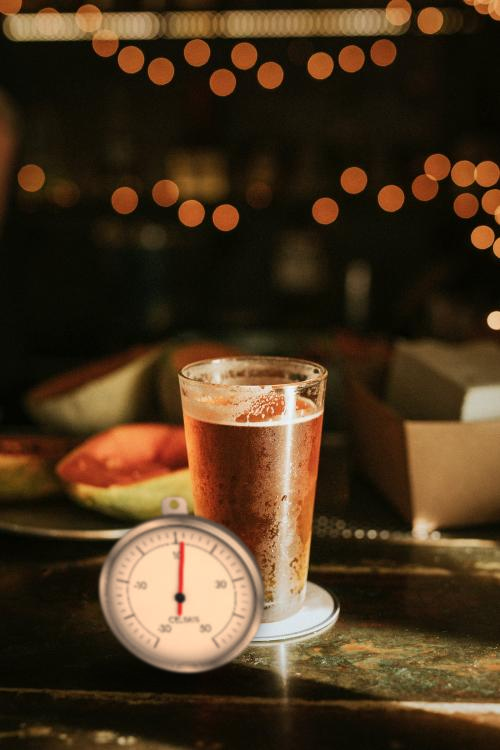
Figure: 12°C
